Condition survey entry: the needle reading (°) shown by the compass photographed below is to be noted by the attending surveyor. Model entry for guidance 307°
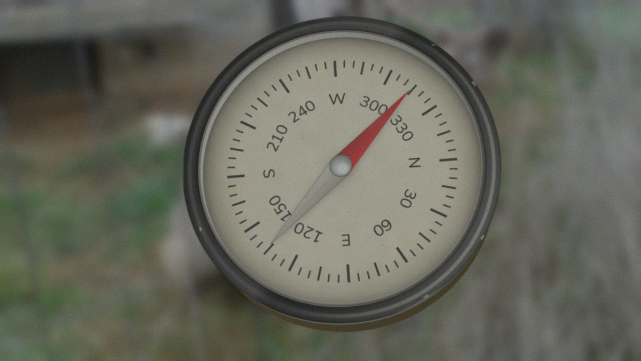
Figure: 315°
